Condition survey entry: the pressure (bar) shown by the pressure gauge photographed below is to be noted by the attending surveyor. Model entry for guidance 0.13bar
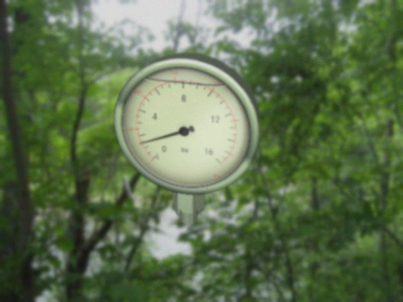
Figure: 1.5bar
